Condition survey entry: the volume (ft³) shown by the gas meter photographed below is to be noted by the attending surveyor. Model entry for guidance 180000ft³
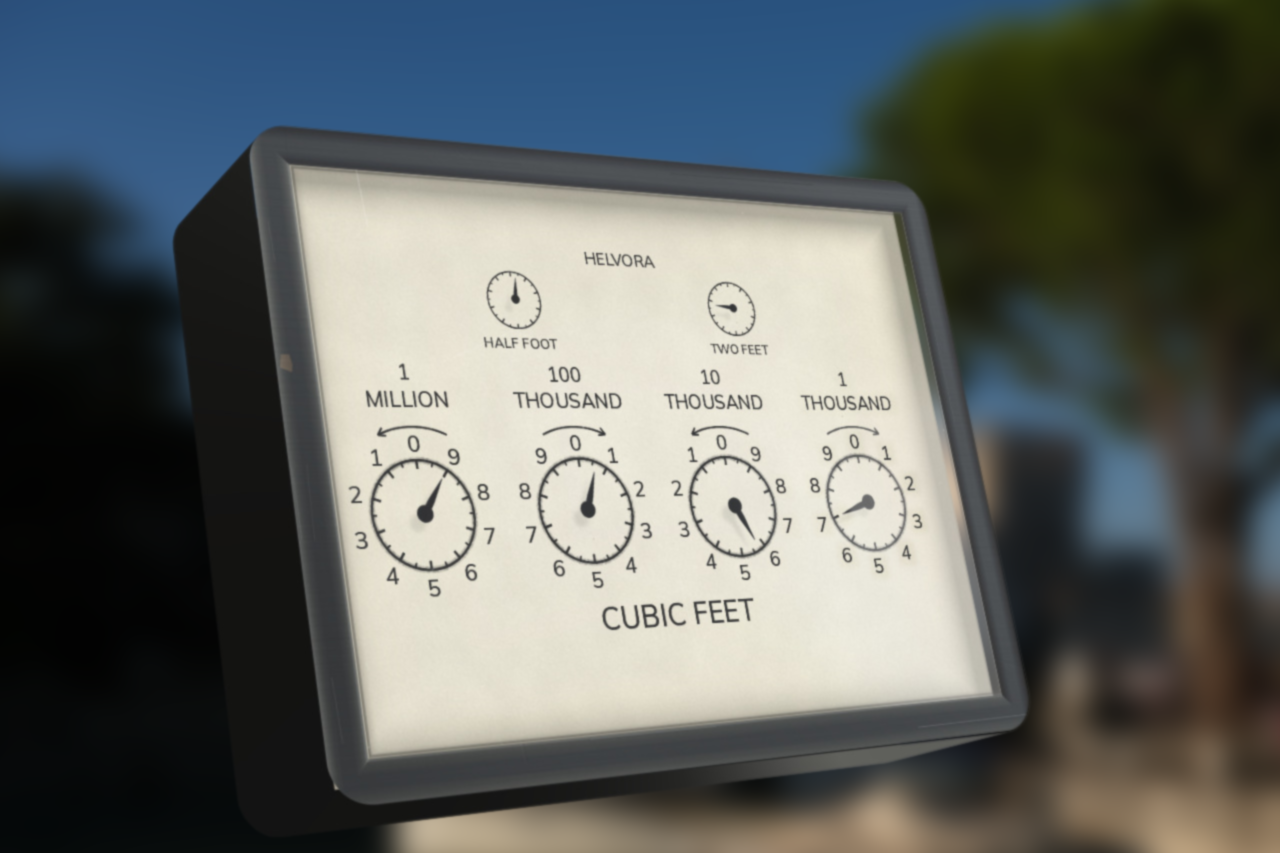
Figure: 905700ft³
